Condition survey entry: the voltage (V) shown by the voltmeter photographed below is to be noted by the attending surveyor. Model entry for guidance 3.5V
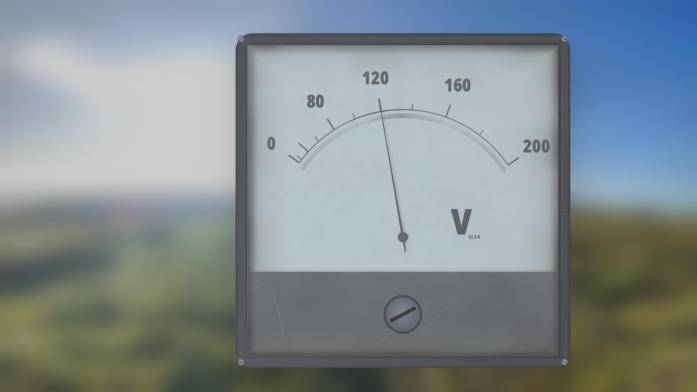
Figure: 120V
